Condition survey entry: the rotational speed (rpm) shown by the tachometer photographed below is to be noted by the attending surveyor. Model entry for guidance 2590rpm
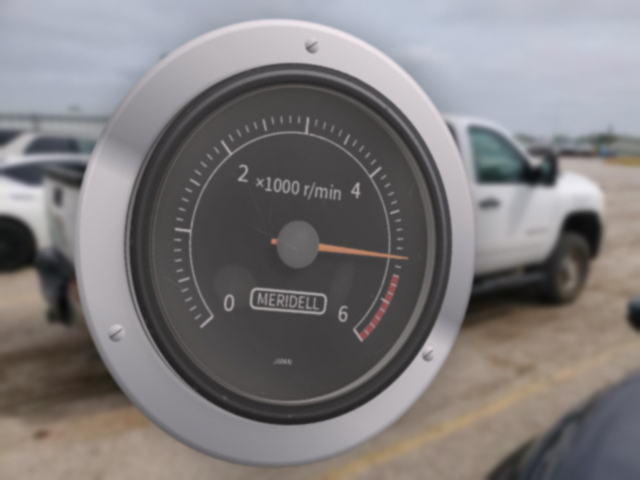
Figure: 5000rpm
